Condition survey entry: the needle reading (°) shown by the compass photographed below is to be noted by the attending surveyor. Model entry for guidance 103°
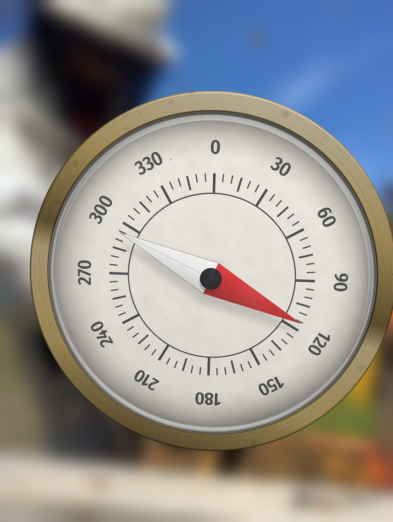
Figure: 115°
